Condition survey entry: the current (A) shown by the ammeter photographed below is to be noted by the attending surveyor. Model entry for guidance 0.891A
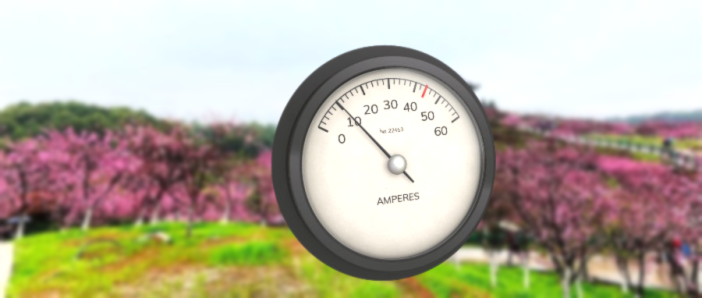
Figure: 10A
